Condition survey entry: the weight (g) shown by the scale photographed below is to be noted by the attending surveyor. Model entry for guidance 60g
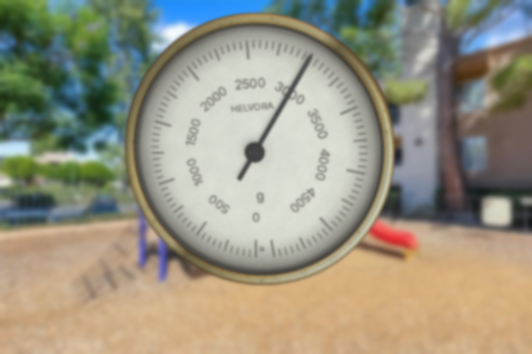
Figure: 3000g
